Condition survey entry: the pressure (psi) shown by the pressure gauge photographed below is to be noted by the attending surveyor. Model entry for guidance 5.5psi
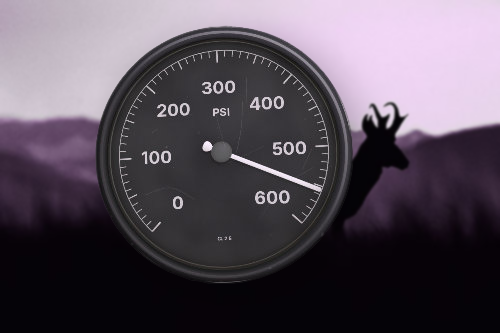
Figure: 555psi
